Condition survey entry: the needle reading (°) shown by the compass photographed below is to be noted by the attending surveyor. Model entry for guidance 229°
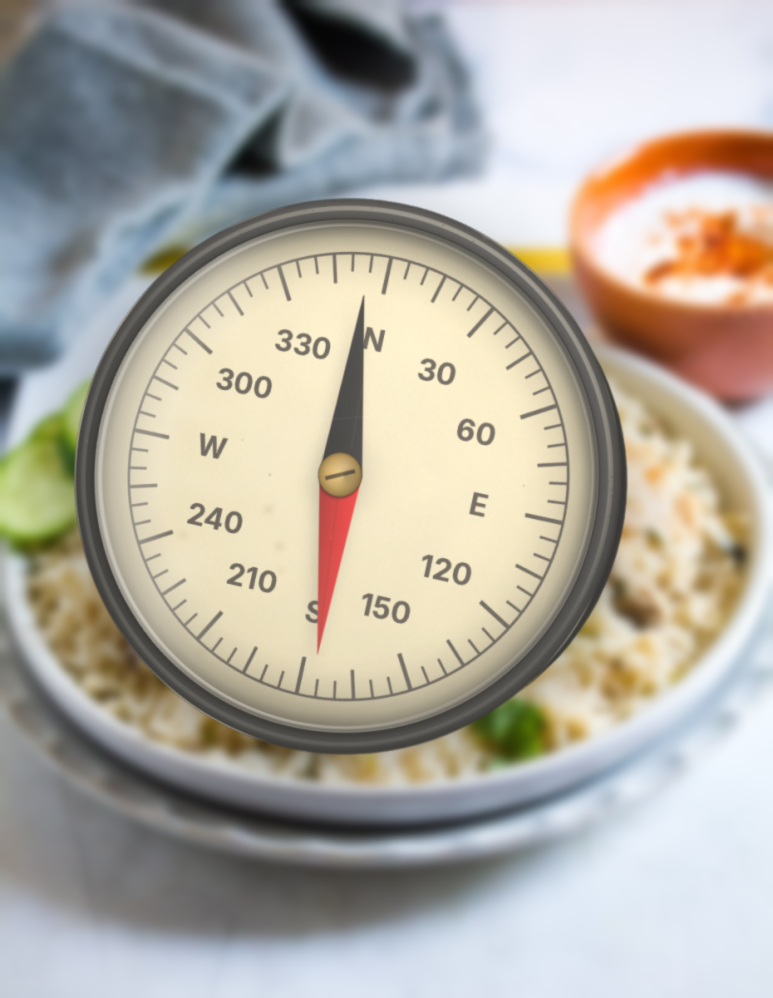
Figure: 175°
